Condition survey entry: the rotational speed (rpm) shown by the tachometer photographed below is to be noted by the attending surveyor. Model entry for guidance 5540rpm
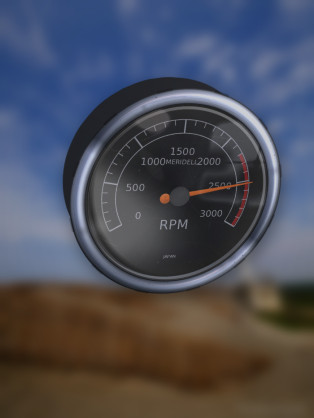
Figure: 2500rpm
